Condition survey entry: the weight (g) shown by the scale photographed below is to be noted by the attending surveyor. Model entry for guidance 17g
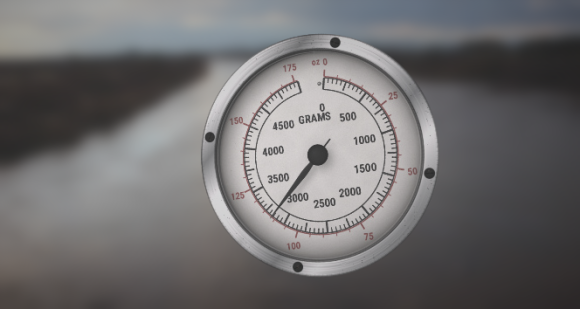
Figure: 3150g
